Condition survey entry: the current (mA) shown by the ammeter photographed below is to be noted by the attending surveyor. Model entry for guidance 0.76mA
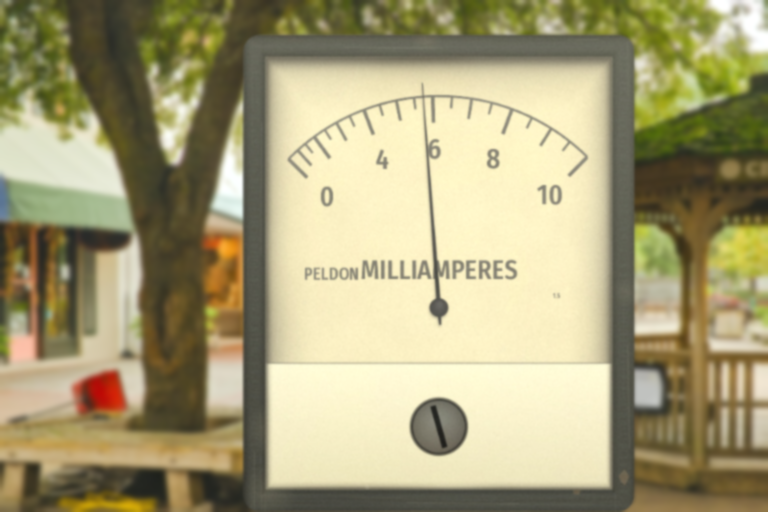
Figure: 5.75mA
